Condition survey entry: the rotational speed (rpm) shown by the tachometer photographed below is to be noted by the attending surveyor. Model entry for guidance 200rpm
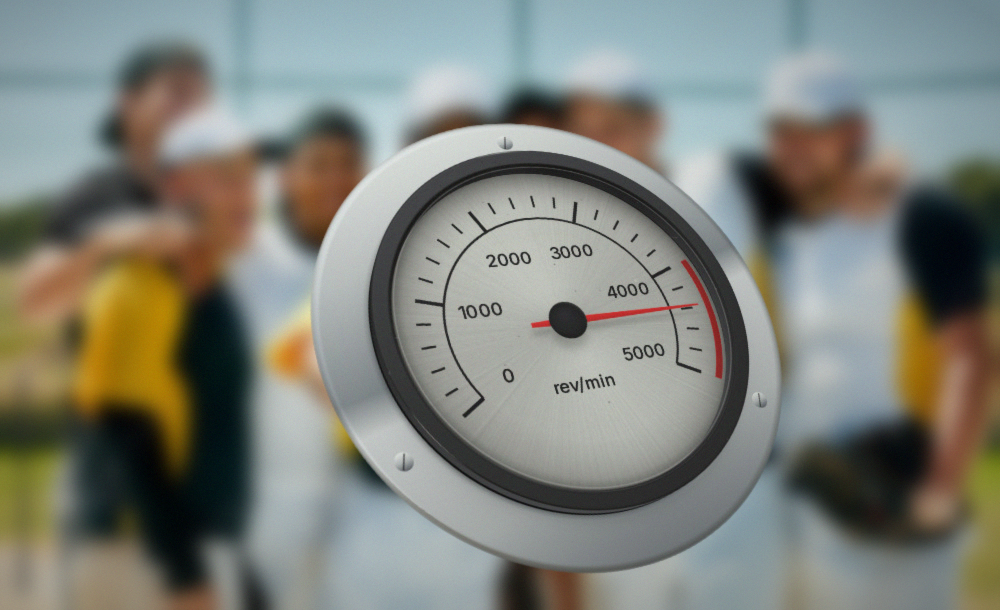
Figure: 4400rpm
